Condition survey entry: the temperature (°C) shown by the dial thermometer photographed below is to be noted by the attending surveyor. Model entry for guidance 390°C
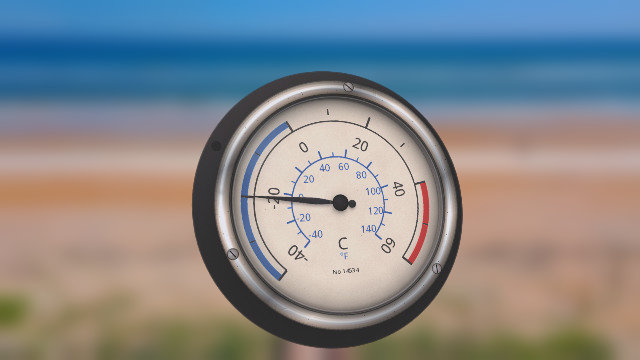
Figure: -20°C
